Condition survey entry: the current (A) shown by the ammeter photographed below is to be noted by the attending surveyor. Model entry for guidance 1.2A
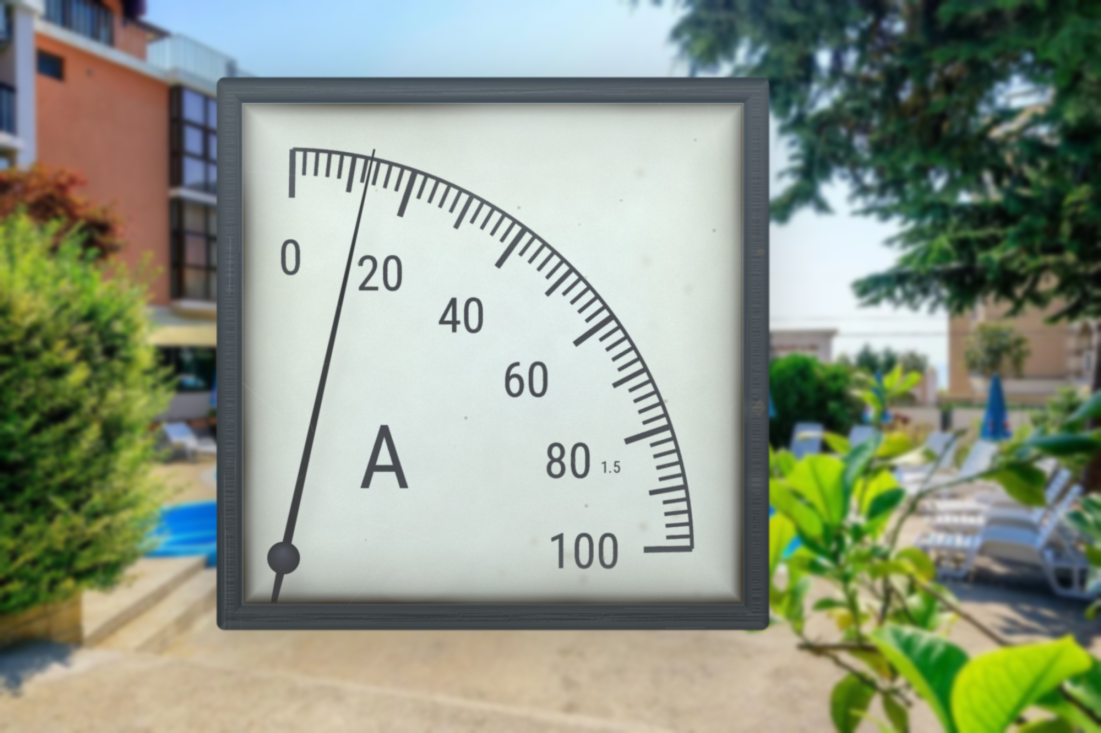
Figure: 13A
